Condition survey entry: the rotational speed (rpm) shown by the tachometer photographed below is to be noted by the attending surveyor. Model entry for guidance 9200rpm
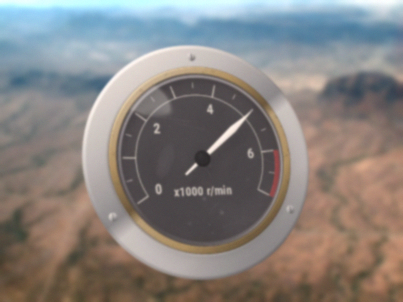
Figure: 5000rpm
